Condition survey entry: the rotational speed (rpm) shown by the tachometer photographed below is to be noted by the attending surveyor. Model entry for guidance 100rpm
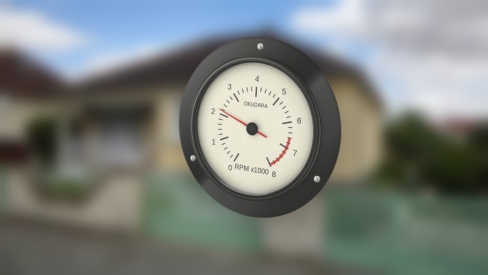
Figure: 2200rpm
